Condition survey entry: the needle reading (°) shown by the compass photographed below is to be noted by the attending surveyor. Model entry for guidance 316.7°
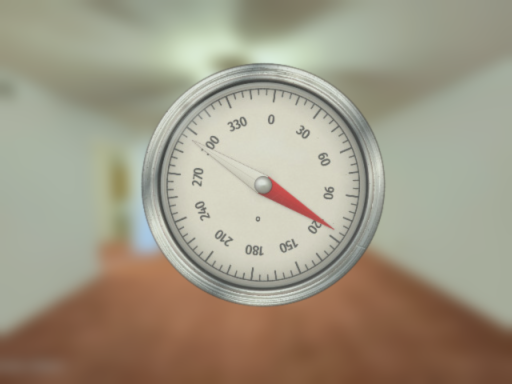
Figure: 115°
